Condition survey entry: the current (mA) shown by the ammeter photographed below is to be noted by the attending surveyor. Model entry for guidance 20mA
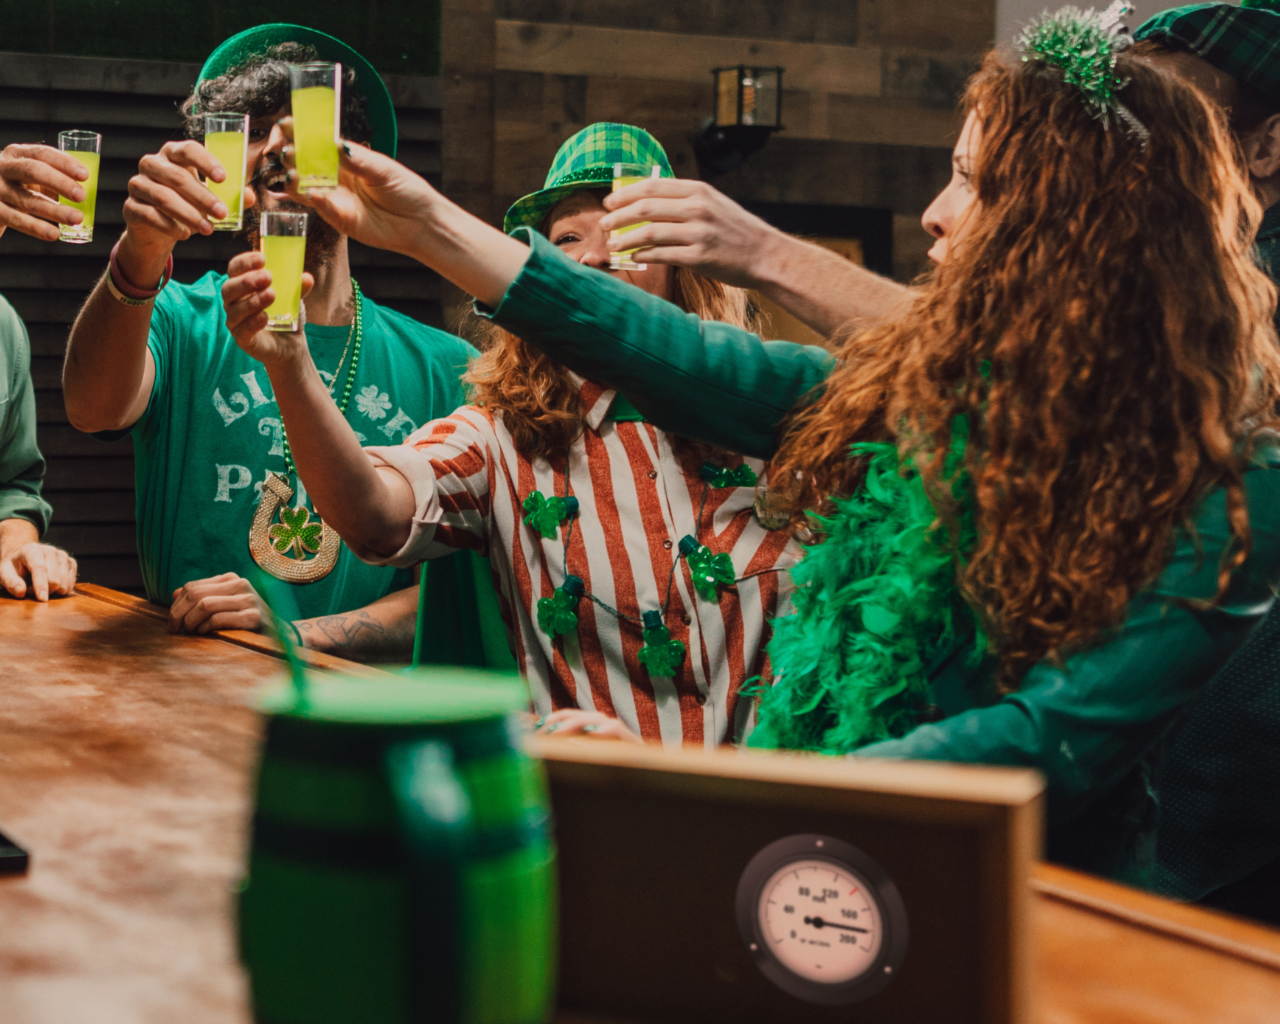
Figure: 180mA
